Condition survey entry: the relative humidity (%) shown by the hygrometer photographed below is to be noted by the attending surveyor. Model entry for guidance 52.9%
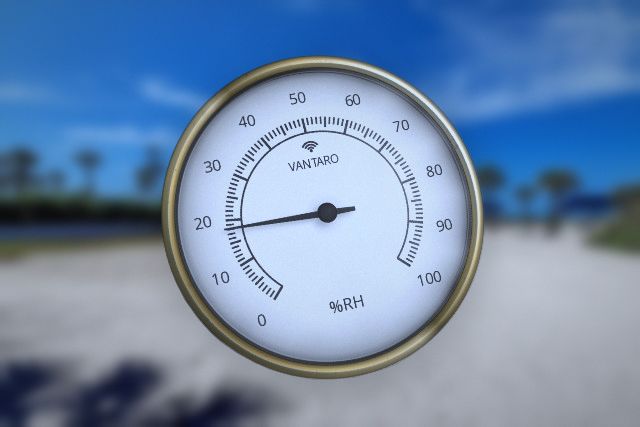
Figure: 18%
